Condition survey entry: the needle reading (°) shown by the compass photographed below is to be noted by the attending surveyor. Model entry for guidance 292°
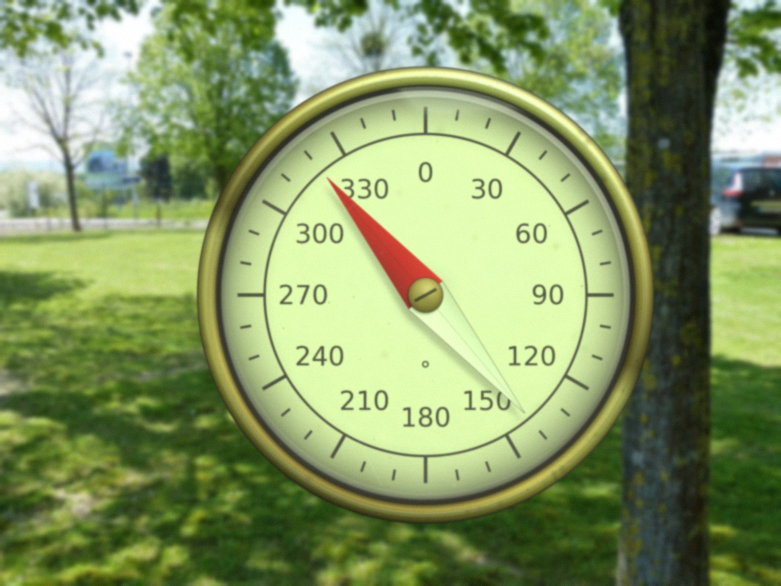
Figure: 320°
